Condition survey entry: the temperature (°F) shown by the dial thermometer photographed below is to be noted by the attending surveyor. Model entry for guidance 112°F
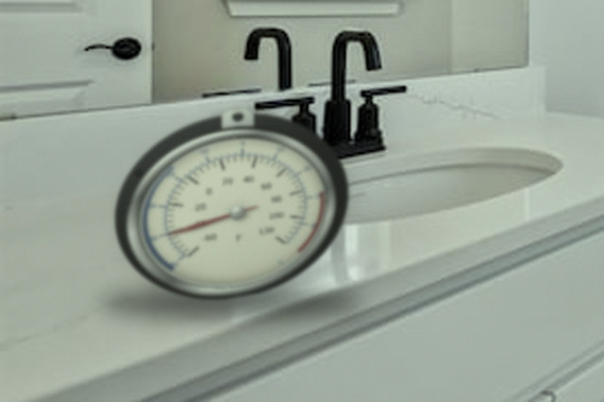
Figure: -40°F
